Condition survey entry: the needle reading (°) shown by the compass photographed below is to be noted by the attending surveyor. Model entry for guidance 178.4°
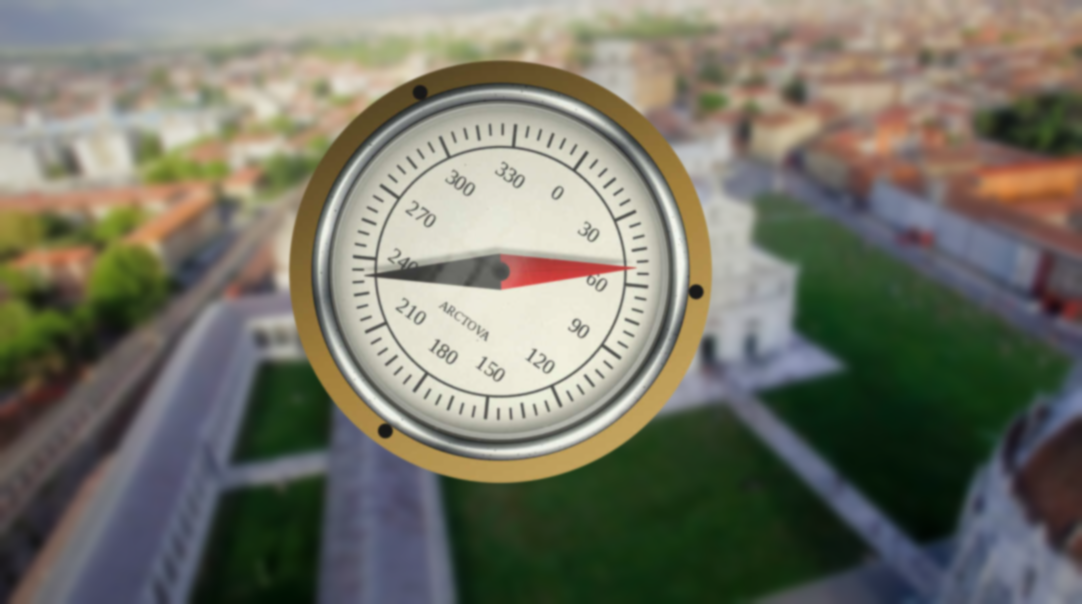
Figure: 52.5°
